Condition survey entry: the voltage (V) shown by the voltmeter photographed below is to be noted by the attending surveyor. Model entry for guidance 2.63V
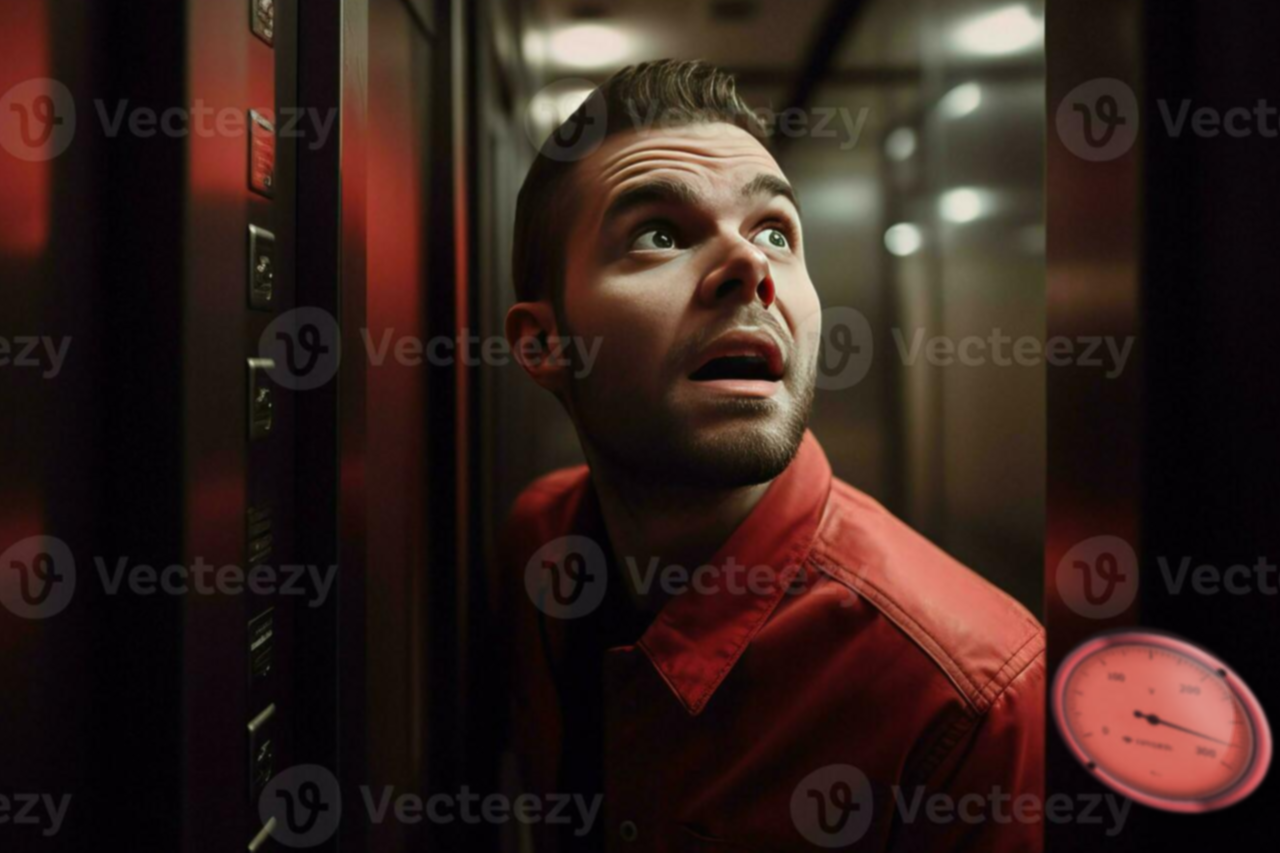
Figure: 275V
